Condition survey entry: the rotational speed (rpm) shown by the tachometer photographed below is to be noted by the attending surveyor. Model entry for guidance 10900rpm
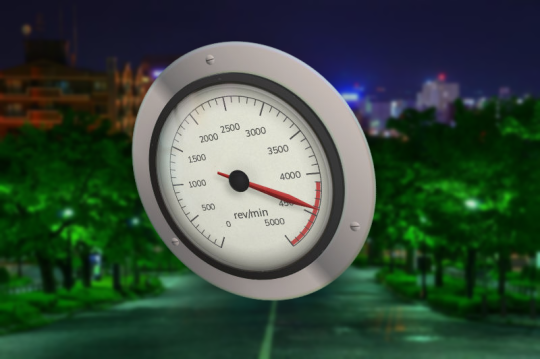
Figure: 4400rpm
